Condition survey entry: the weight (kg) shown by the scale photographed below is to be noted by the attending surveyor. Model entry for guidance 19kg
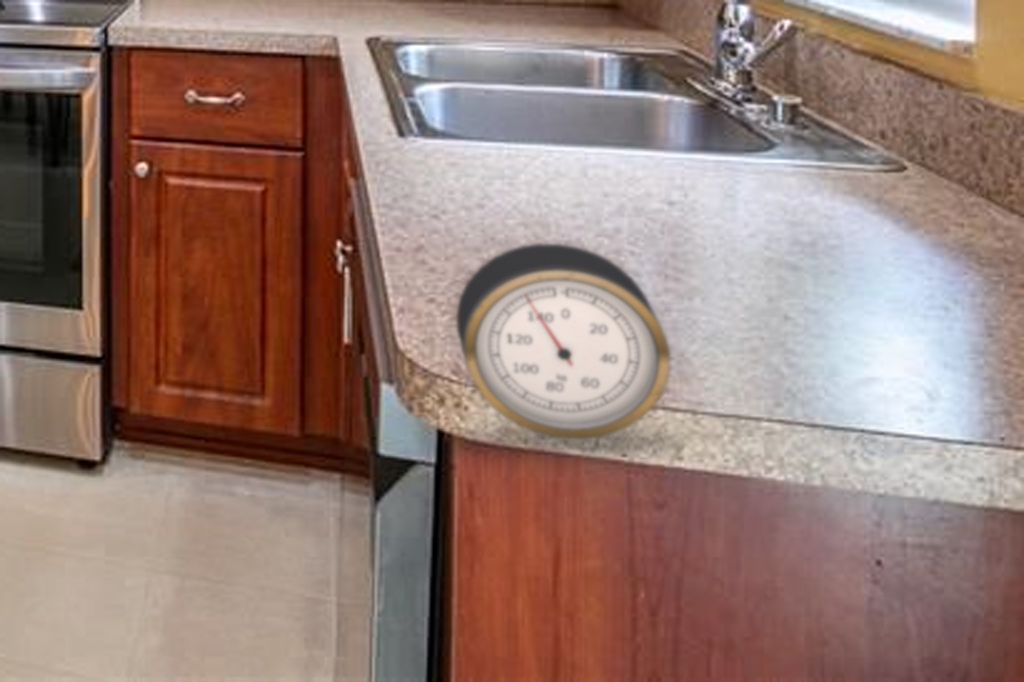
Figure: 140kg
